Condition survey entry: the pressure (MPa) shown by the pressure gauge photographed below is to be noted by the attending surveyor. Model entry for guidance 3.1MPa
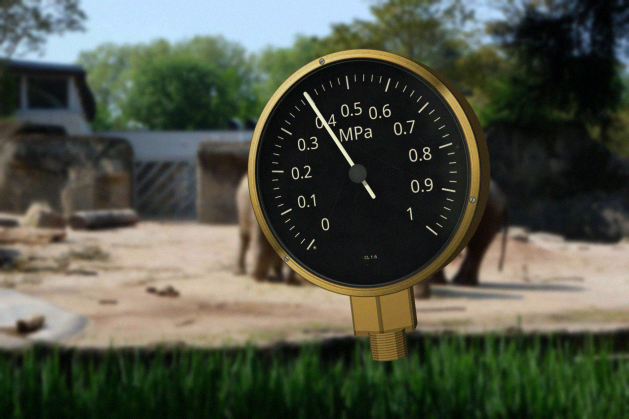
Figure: 0.4MPa
